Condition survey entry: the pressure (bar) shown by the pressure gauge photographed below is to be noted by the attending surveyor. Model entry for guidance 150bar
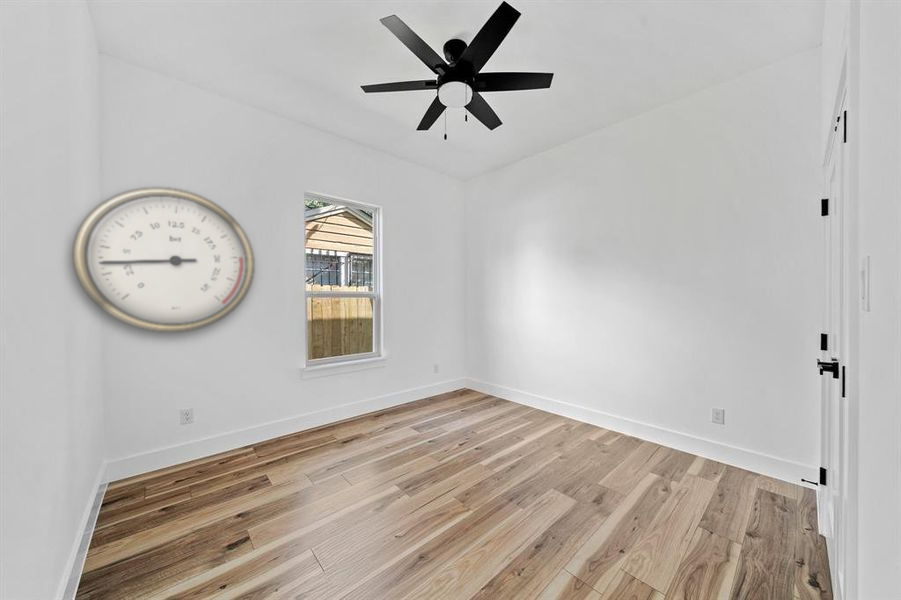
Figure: 3.5bar
